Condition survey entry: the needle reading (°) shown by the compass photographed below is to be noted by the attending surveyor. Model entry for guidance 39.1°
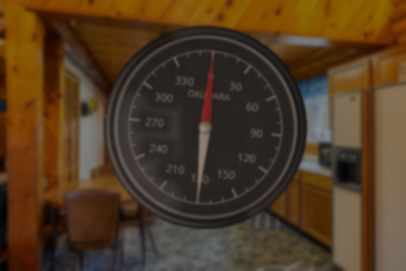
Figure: 0°
